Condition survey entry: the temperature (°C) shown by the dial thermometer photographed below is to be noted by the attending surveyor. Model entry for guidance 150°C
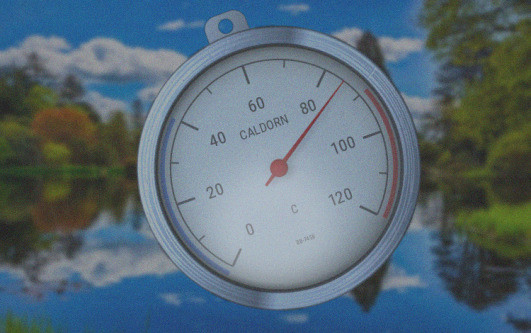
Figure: 85°C
